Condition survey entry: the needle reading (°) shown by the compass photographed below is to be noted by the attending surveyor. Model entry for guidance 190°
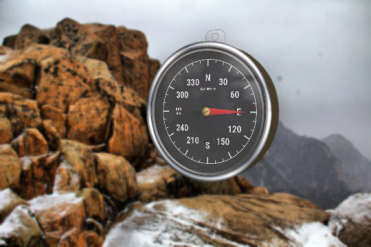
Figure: 90°
